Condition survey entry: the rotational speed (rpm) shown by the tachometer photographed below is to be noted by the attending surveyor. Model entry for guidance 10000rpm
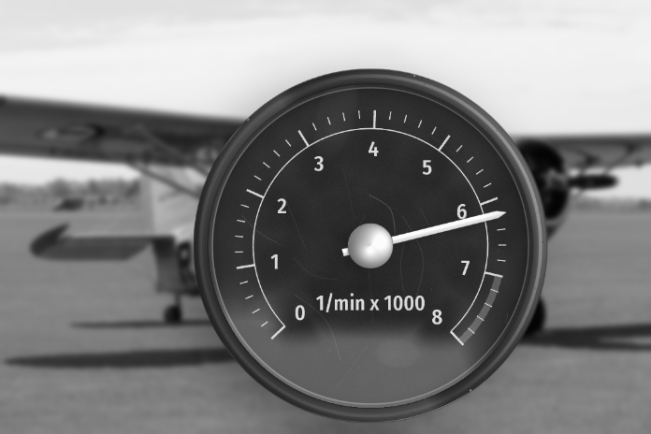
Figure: 6200rpm
